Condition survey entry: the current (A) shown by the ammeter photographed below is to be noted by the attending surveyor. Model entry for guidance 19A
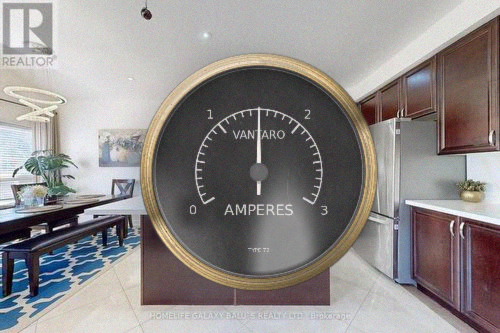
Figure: 1.5A
